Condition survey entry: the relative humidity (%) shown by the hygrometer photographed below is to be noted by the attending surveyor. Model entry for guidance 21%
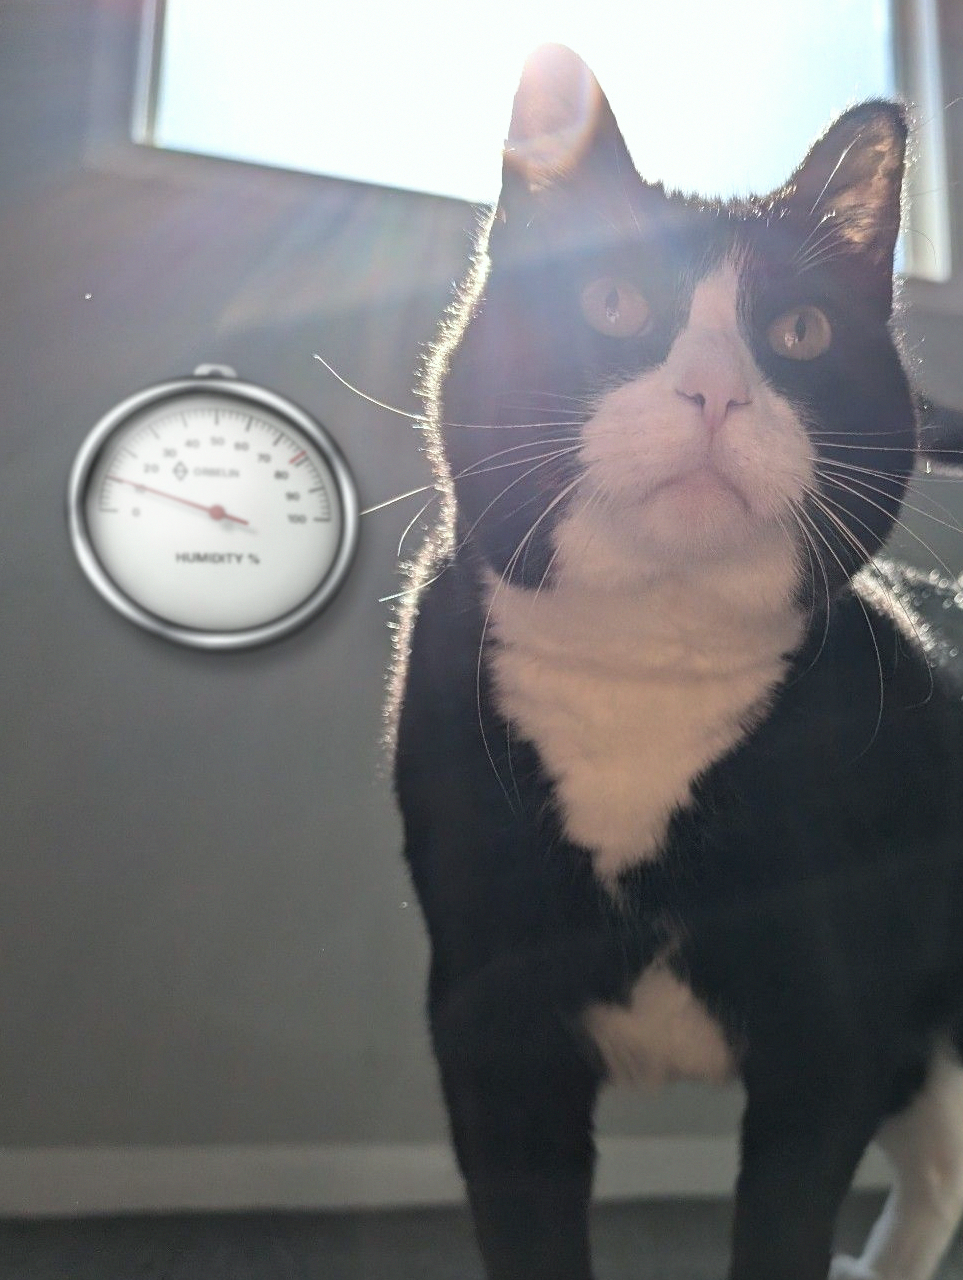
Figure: 10%
